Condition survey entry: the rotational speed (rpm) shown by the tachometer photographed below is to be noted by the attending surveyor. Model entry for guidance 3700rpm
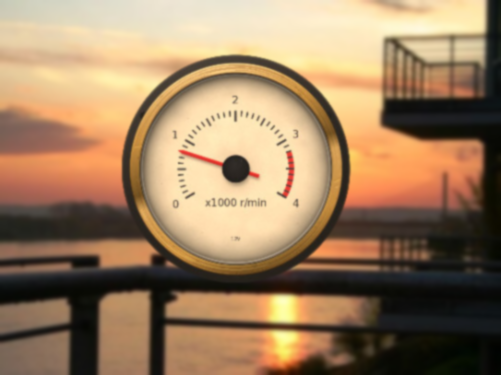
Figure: 800rpm
